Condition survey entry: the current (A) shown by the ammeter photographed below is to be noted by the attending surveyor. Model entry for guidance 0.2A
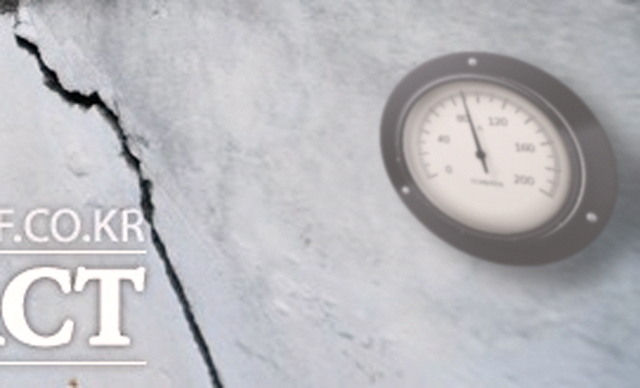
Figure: 90A
